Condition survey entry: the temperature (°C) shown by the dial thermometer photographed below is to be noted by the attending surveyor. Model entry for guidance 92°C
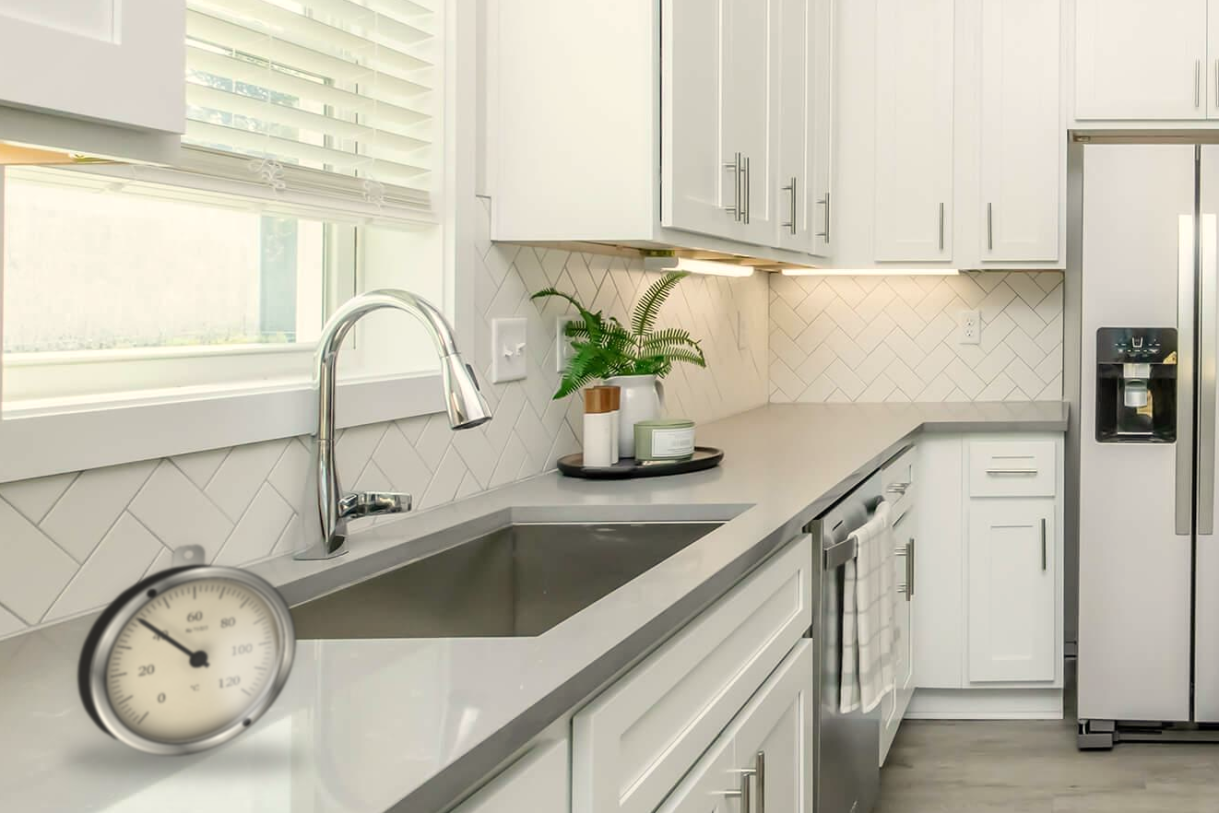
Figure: 40°C
